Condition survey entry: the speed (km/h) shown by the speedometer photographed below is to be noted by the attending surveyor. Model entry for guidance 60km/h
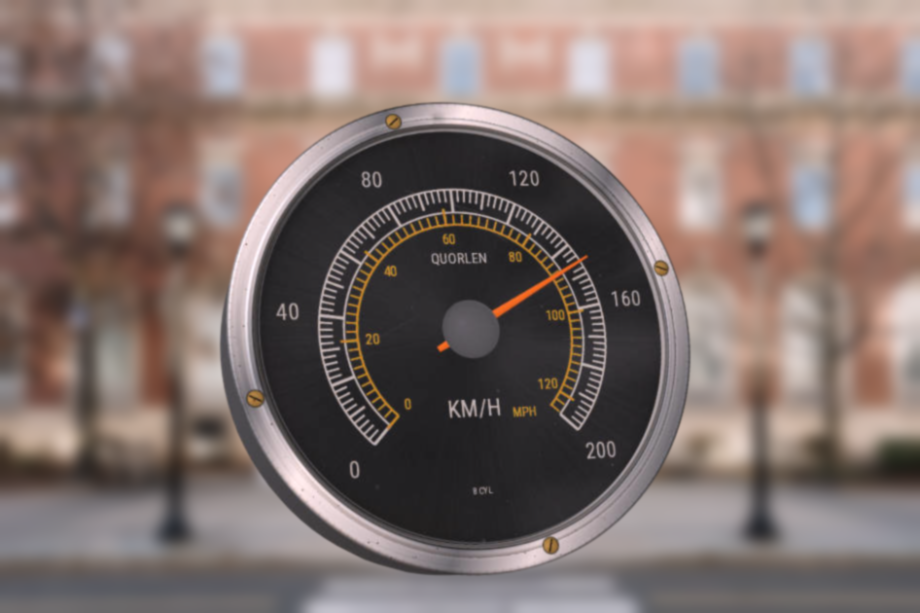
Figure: 146km/h
